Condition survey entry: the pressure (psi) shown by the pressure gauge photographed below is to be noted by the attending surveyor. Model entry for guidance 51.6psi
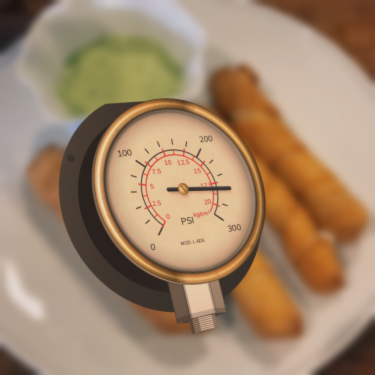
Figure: 260psi
